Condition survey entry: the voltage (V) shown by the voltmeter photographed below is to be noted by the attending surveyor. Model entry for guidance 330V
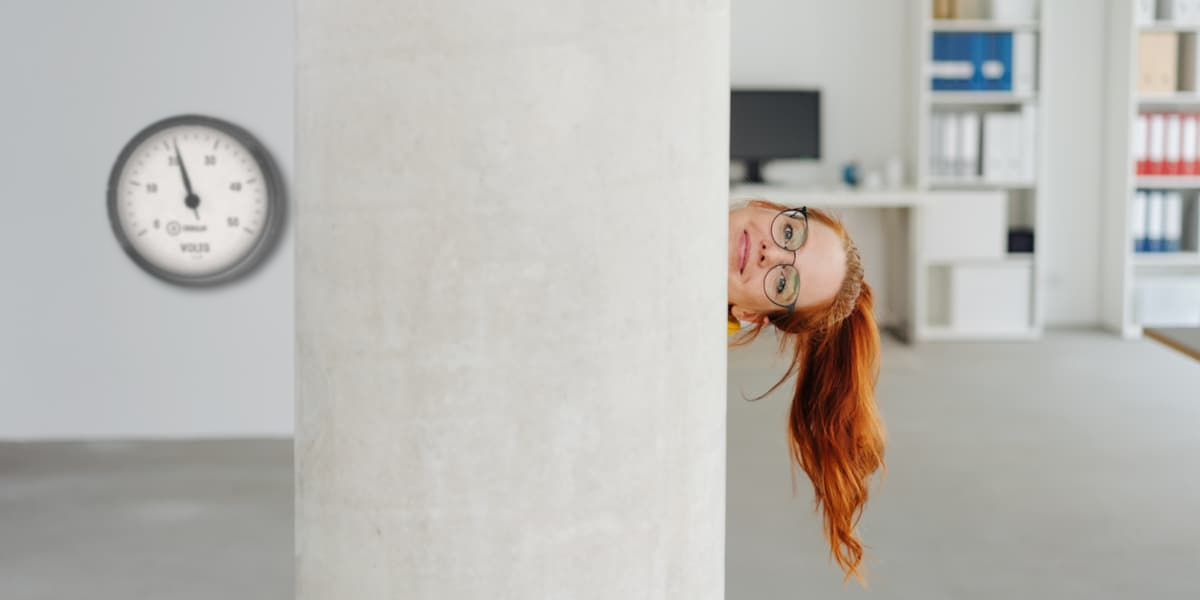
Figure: 22V
